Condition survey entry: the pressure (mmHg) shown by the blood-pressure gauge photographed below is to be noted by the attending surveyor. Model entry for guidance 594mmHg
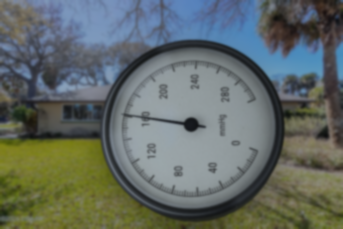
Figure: 160mmHg
